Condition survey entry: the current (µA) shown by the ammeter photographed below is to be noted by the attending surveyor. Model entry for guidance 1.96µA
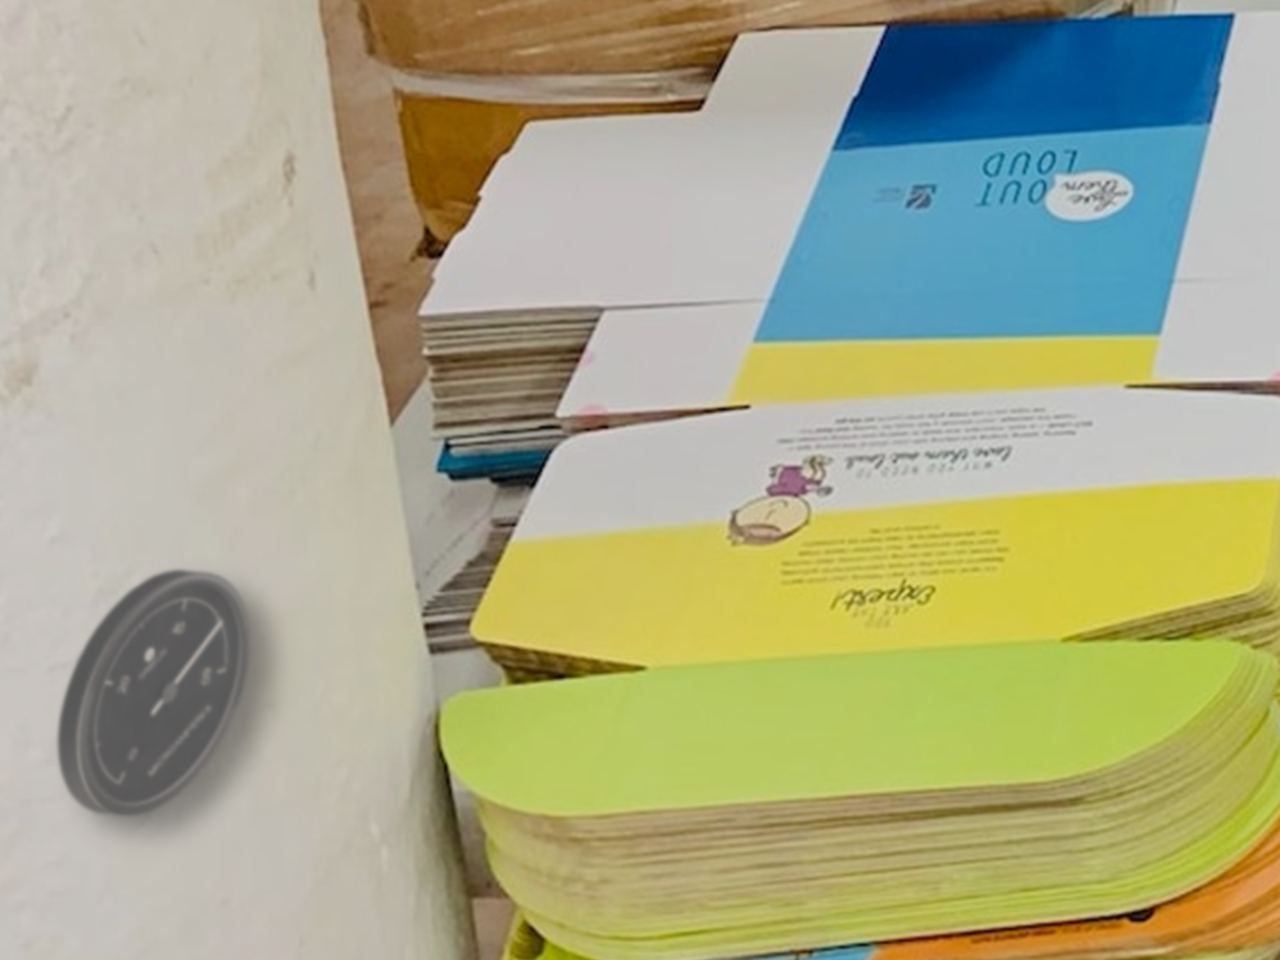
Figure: 50µA
